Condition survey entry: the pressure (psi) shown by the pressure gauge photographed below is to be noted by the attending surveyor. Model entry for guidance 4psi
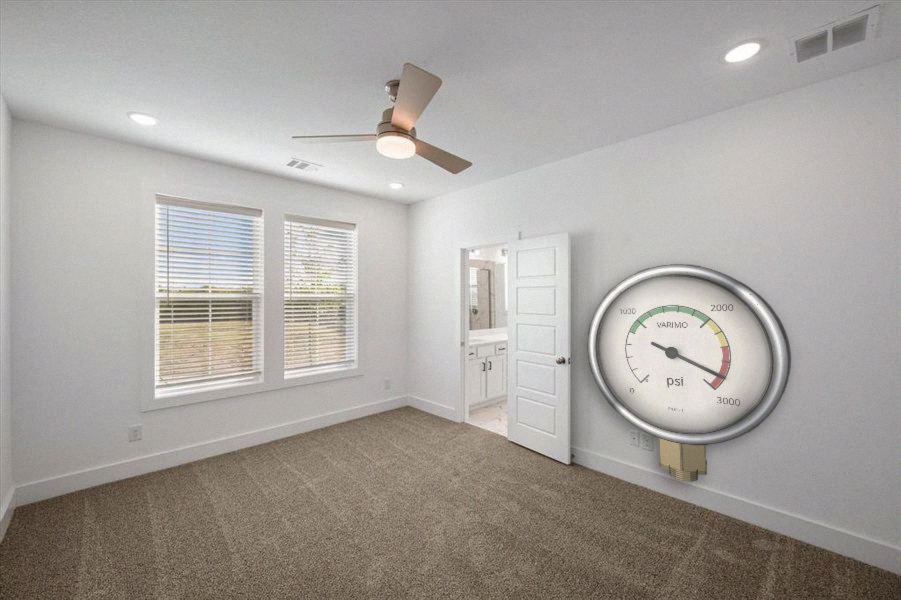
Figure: 2800psi
